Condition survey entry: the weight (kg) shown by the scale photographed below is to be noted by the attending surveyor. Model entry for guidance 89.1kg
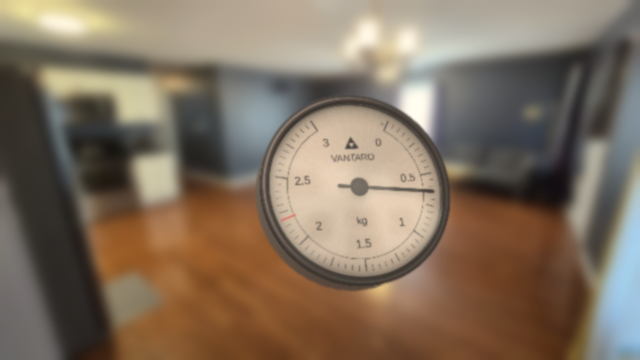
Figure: 0.65kg
